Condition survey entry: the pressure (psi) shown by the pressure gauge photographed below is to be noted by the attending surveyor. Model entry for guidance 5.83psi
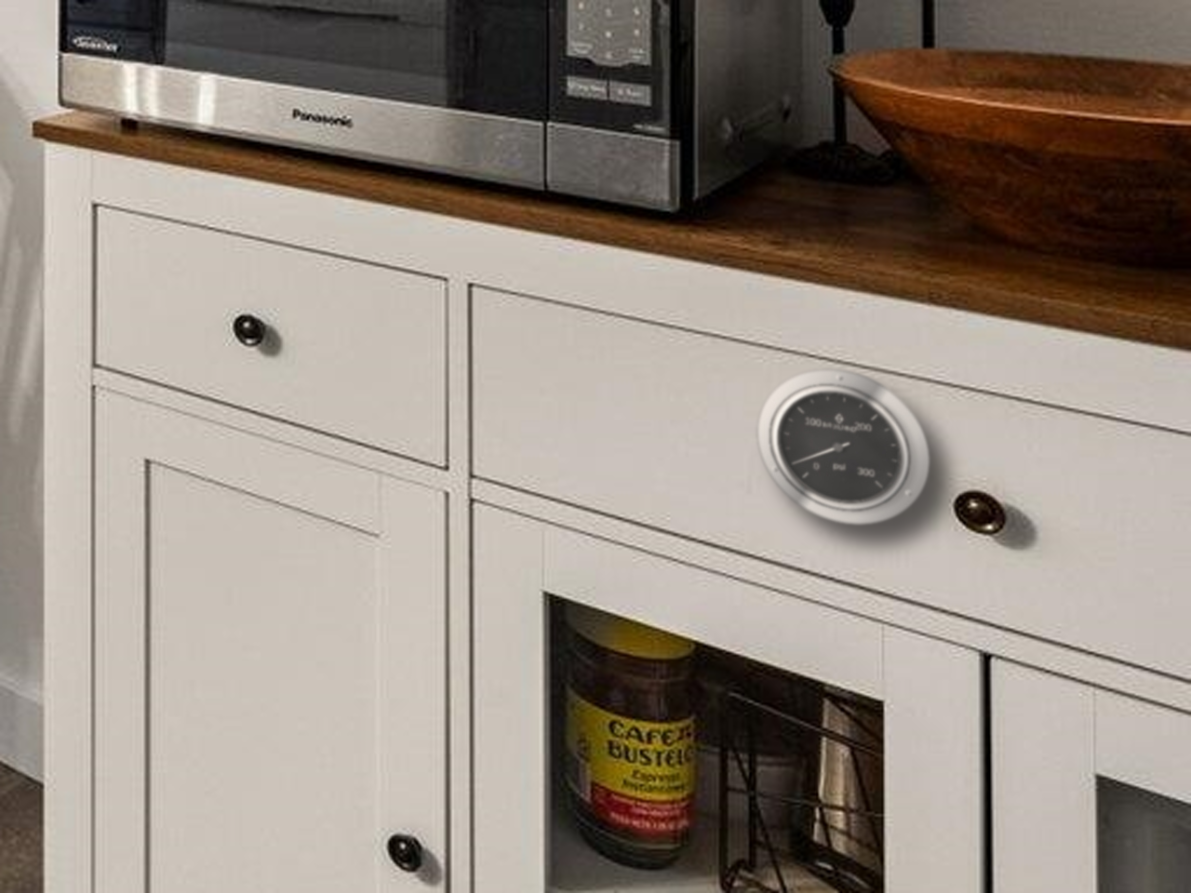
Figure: 20psi
